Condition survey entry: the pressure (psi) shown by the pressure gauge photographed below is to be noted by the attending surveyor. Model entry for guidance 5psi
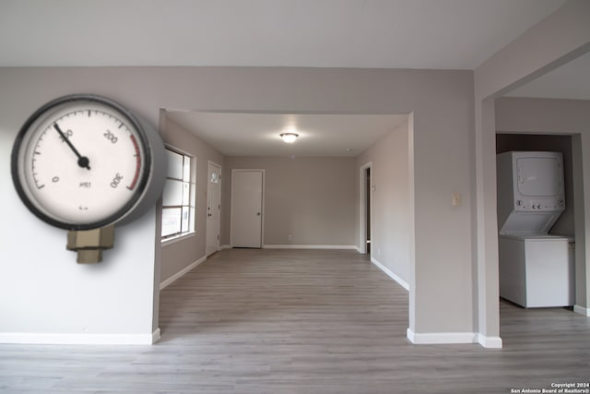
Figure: 100psi
